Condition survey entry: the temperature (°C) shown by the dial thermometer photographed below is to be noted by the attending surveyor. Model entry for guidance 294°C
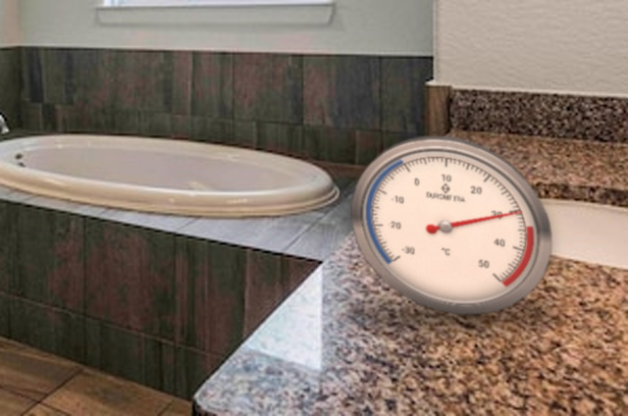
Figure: 30°C
